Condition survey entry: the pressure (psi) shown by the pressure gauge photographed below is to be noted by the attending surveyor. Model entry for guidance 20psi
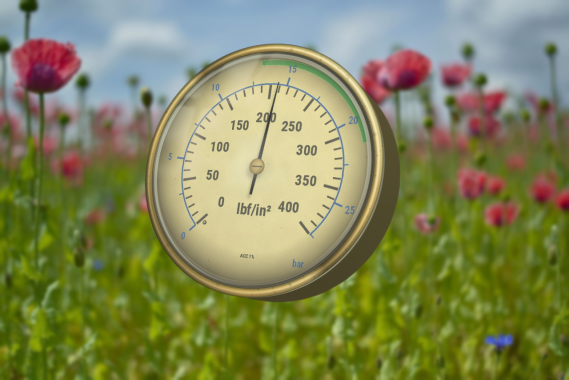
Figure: 210psi
